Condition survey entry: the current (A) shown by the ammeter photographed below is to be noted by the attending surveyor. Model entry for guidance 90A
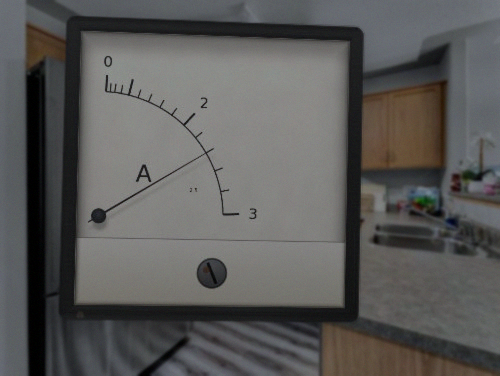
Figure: 2.4A
